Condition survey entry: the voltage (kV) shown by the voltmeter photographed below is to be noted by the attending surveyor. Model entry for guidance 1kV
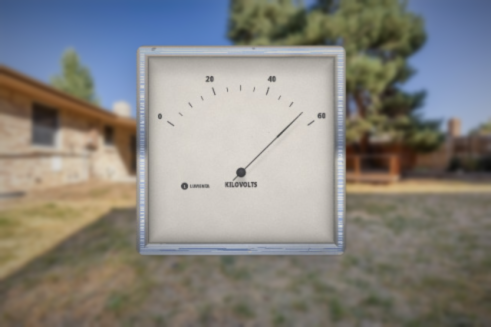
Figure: 55kV
